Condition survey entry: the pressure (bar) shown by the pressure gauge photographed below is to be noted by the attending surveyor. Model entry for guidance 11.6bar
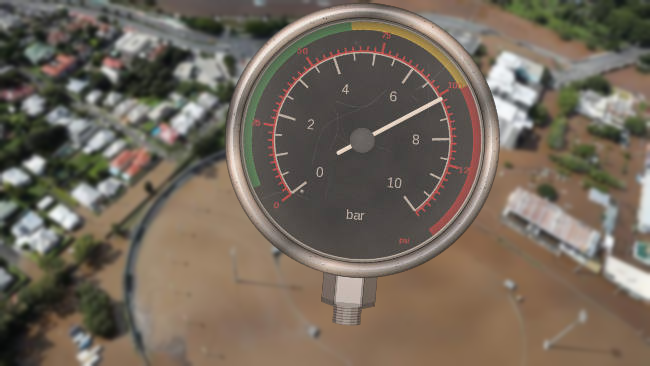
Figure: 7bar
